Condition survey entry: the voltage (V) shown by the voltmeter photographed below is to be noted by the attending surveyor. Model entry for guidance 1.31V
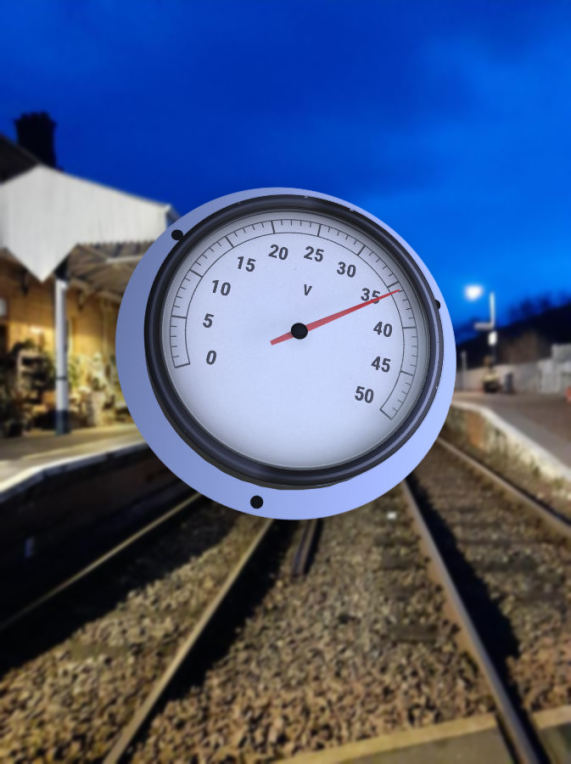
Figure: 36V
